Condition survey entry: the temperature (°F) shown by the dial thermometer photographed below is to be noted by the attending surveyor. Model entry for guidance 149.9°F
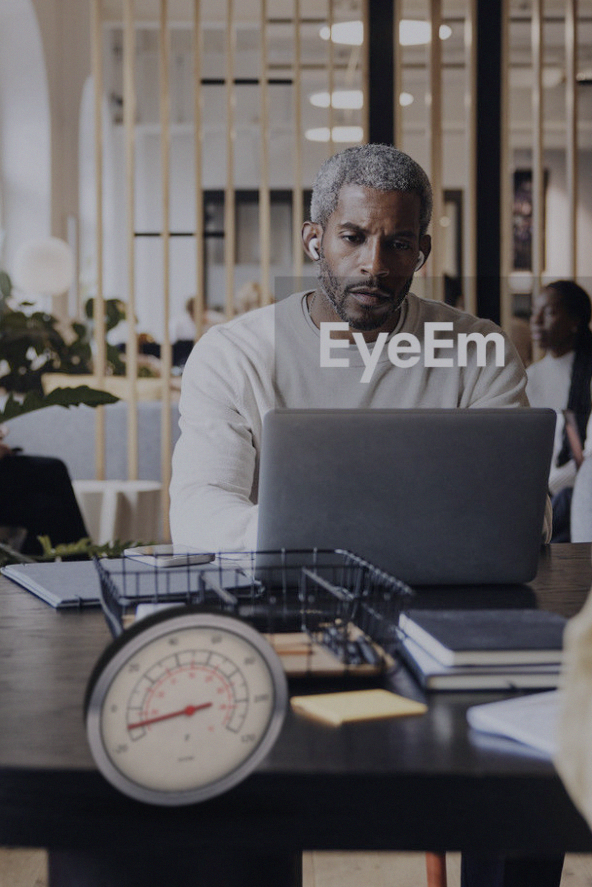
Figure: -10°F
